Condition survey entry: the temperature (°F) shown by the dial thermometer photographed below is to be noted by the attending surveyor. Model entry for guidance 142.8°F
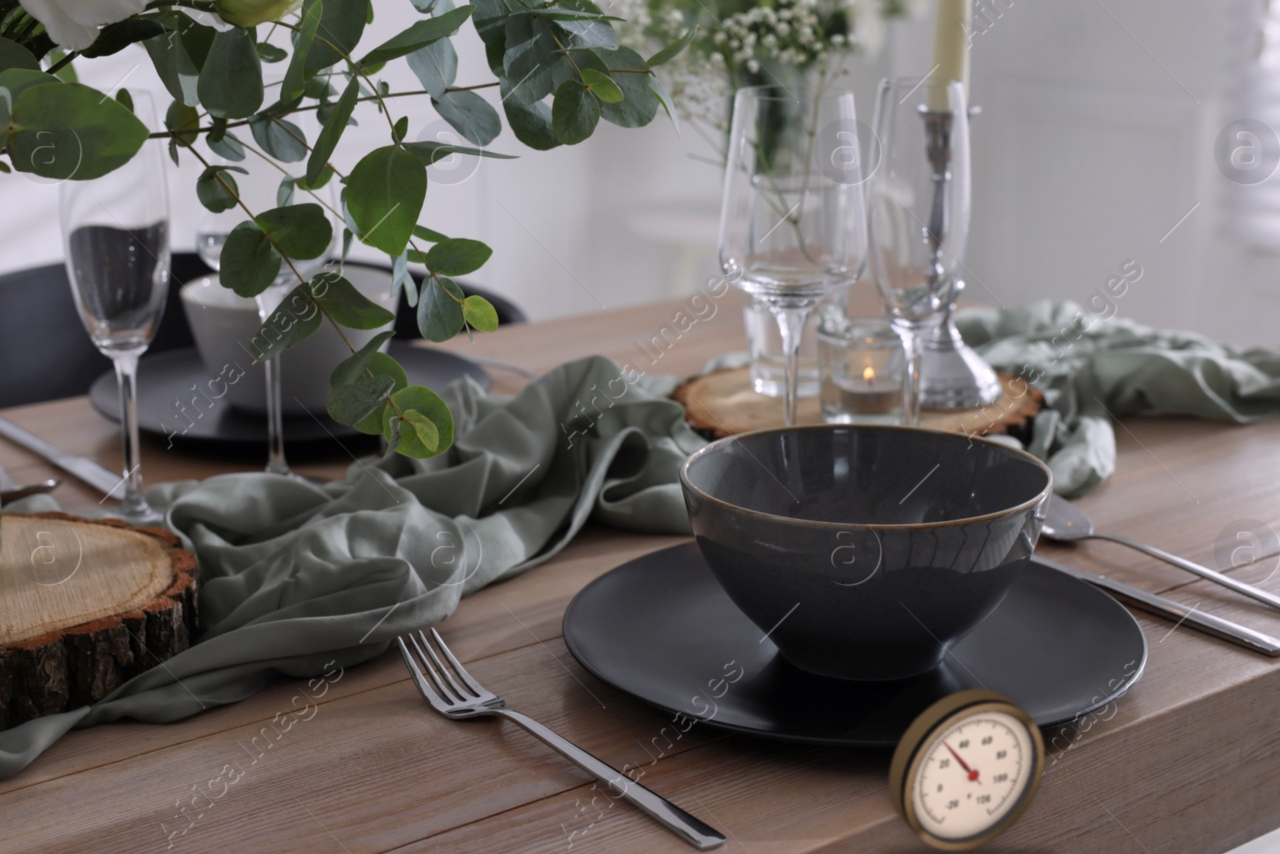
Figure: 30°F
